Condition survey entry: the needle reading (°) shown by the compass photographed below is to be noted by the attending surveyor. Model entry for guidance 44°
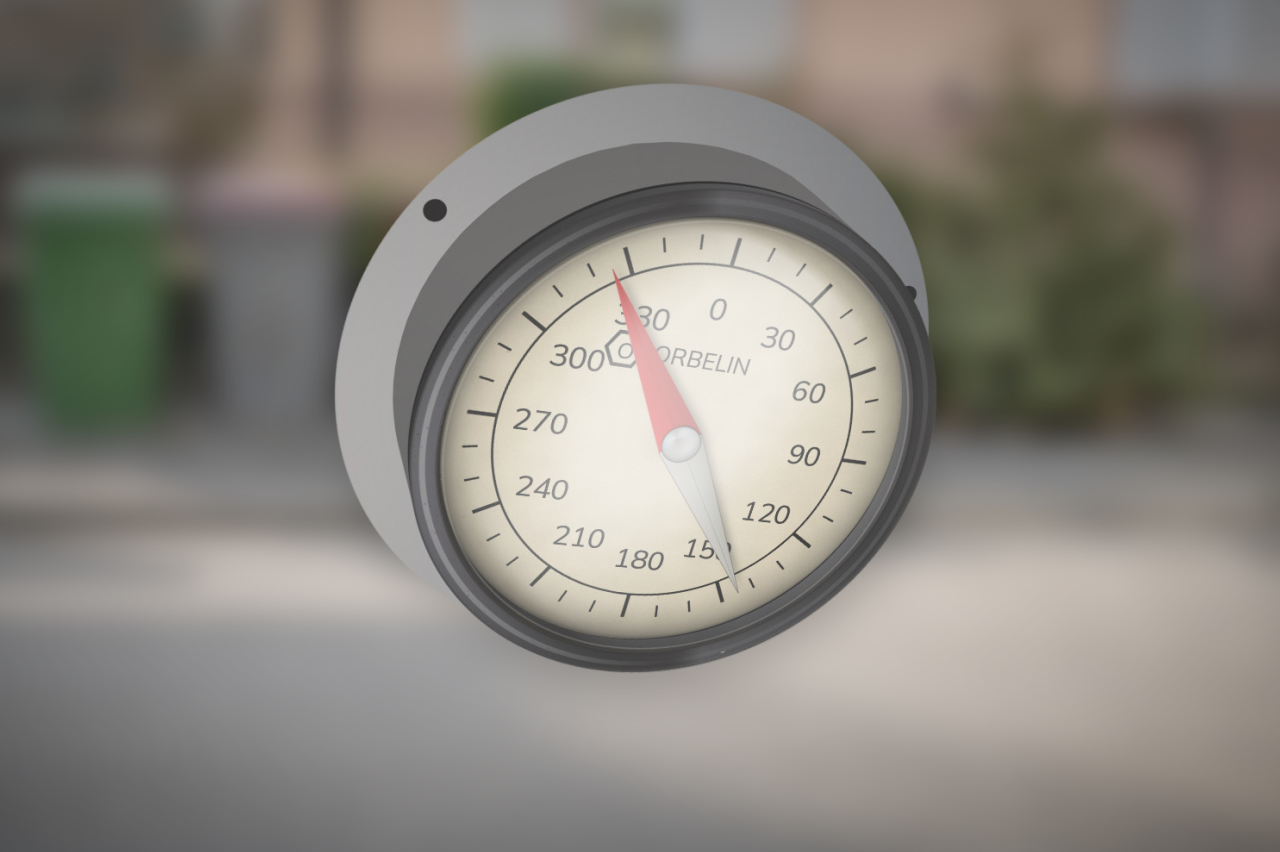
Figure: 325°
